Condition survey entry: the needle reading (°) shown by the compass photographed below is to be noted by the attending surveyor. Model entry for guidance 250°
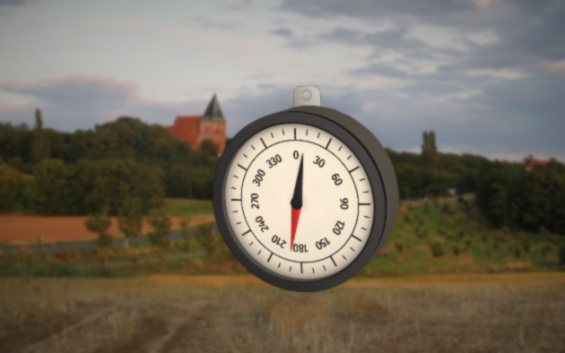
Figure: 190°
